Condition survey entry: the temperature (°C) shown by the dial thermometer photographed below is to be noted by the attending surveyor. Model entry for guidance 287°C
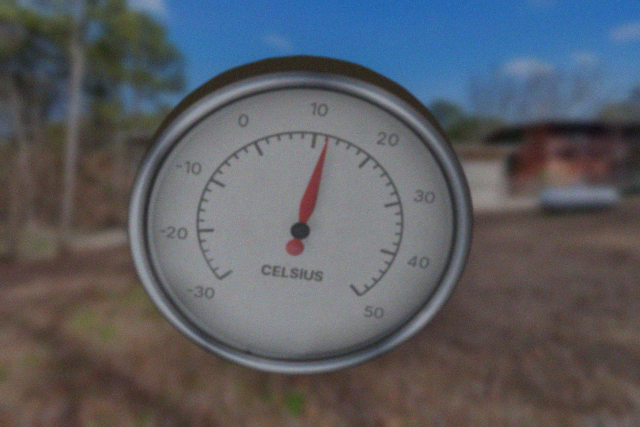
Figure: 12°C
